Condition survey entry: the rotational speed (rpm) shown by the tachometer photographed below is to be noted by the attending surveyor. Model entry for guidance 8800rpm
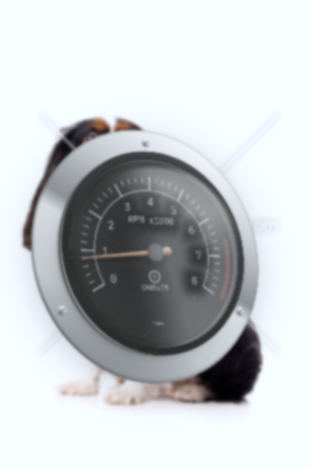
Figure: 800rpm
